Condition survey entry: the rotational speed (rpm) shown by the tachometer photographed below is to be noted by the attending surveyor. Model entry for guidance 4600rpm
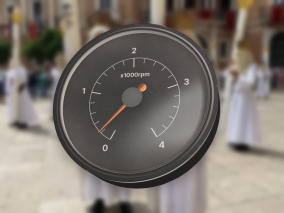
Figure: 200rpm
